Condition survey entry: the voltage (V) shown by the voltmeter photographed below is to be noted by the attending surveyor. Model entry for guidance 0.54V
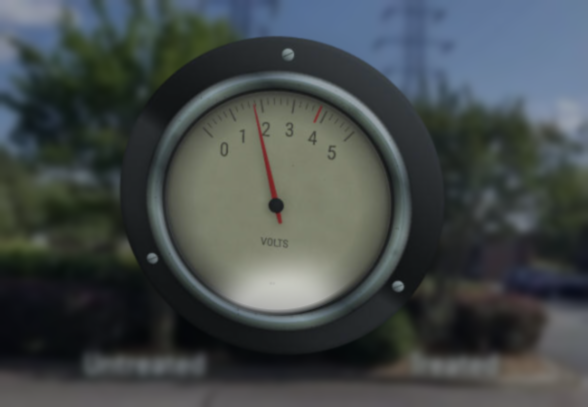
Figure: 1.8V
